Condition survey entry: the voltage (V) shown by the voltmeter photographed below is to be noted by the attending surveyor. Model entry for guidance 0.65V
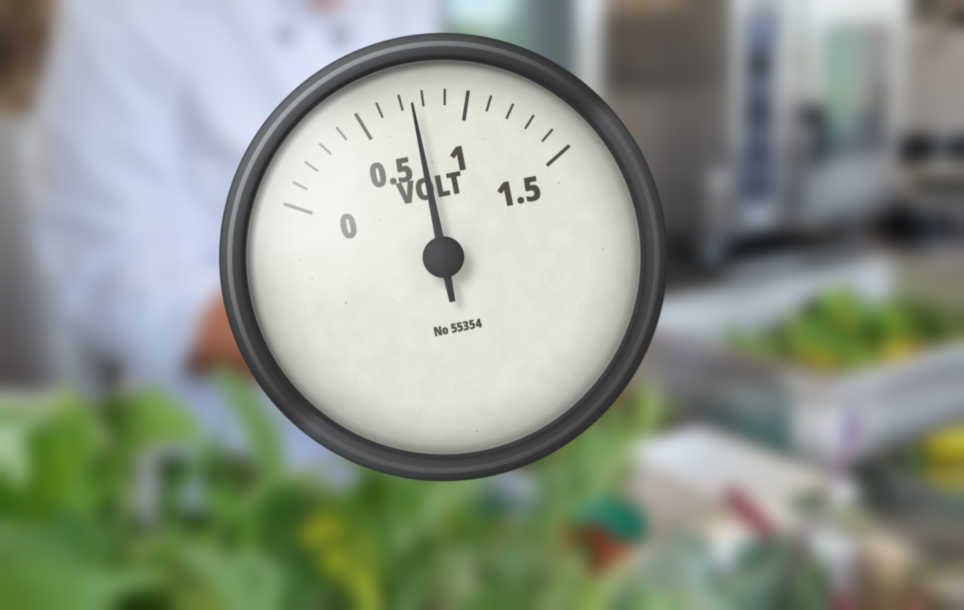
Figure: 0.75V
